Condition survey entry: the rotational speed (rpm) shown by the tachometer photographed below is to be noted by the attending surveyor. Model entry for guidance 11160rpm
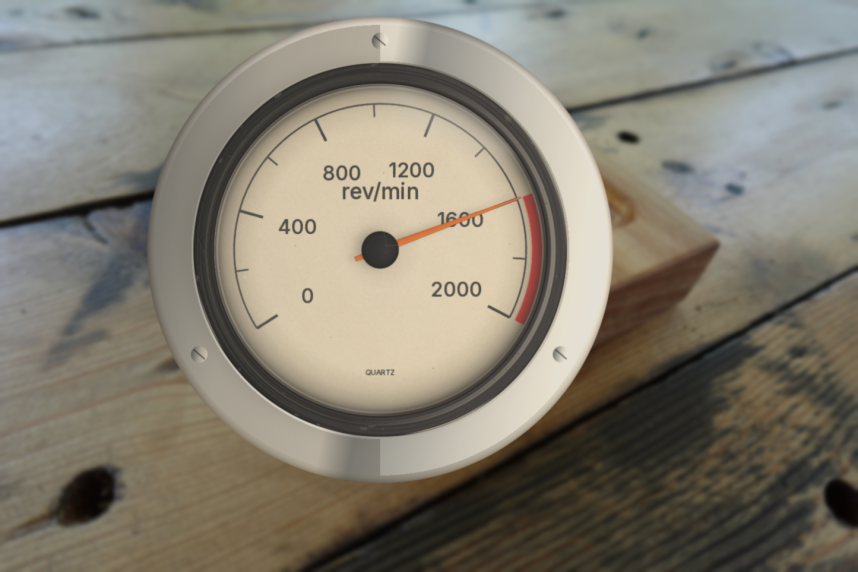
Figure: 1600rpm
